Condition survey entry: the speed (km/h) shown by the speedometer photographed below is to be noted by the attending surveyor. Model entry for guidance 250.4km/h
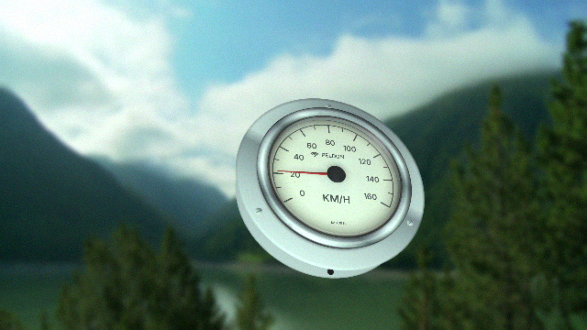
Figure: 20km/h
